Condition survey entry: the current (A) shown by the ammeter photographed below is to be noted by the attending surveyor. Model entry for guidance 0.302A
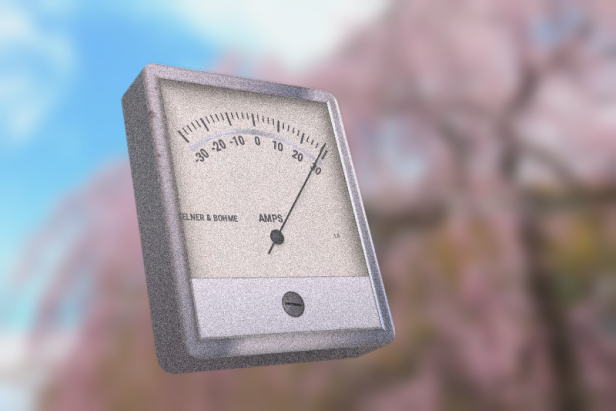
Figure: 28A
